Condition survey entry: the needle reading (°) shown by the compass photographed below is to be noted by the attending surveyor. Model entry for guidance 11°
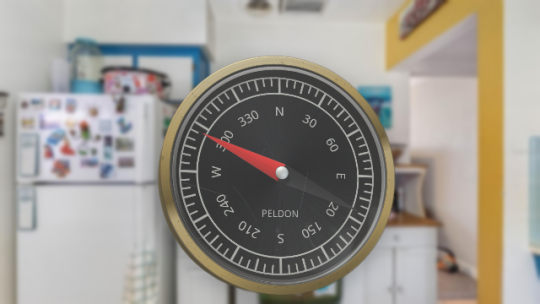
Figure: 295°
